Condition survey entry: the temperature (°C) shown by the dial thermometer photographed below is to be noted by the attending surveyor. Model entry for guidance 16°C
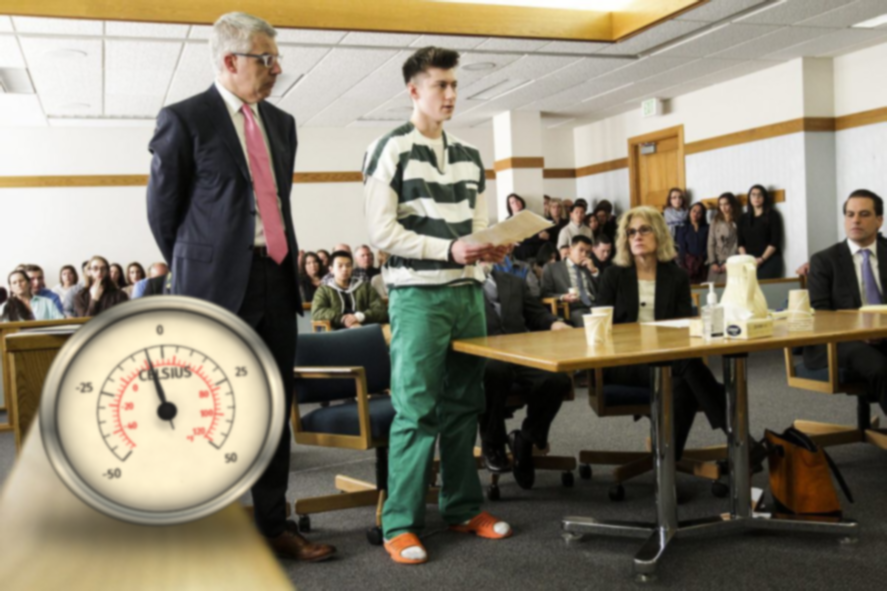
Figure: -5°C
